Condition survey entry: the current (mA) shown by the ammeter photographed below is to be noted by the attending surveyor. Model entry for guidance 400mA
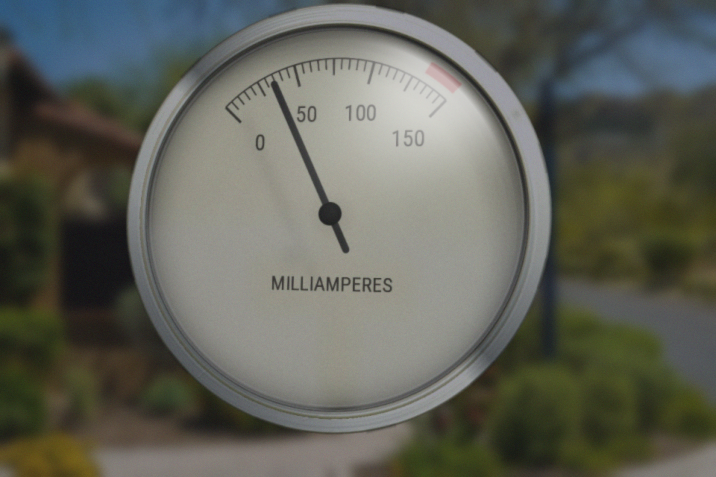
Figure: 35mA
